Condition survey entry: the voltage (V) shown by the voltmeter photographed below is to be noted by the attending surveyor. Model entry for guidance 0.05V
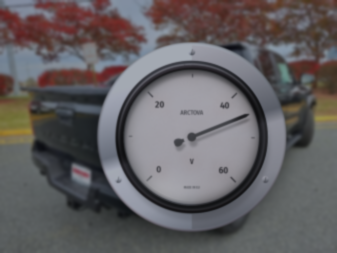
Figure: 45V
